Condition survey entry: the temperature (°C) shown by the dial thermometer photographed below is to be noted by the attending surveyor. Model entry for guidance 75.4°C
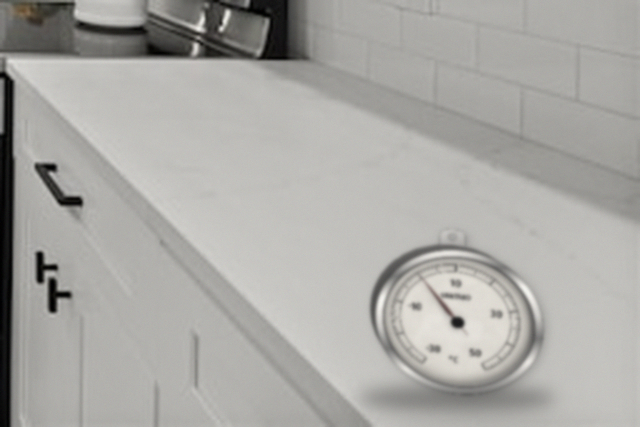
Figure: 0°C
